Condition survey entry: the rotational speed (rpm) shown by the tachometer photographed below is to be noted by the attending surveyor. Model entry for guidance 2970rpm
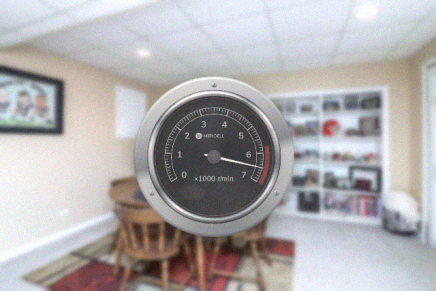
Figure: 6500rpm
